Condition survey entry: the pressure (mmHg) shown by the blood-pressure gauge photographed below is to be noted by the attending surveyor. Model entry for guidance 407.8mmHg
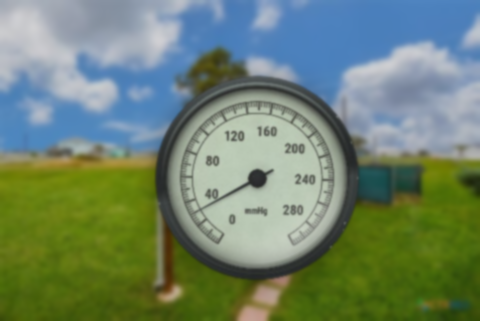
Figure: 30mmHg
